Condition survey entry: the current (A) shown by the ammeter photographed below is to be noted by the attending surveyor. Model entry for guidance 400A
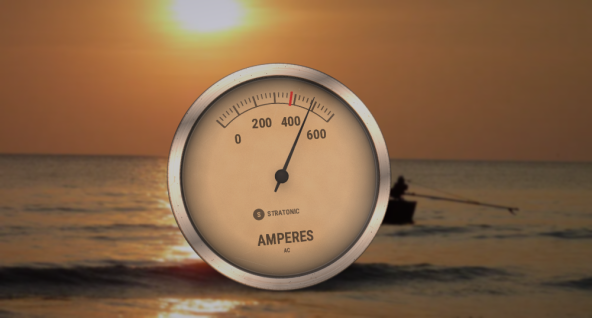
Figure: 480A
